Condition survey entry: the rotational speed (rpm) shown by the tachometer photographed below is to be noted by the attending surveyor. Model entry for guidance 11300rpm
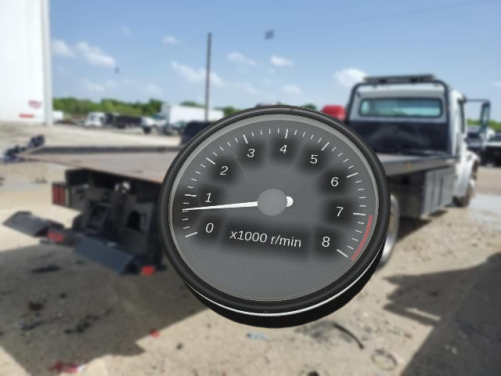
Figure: 600rpm
